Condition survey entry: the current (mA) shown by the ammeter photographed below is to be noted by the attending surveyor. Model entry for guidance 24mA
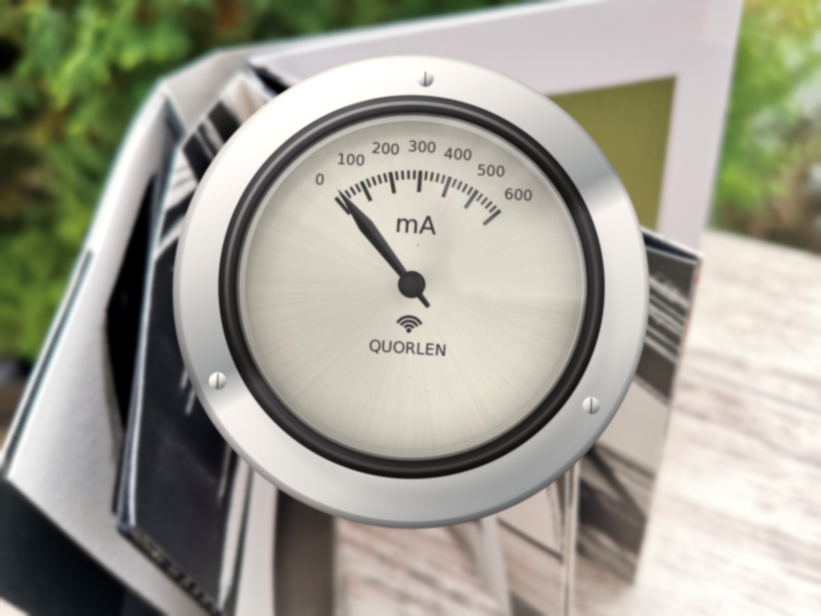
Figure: 20mA
